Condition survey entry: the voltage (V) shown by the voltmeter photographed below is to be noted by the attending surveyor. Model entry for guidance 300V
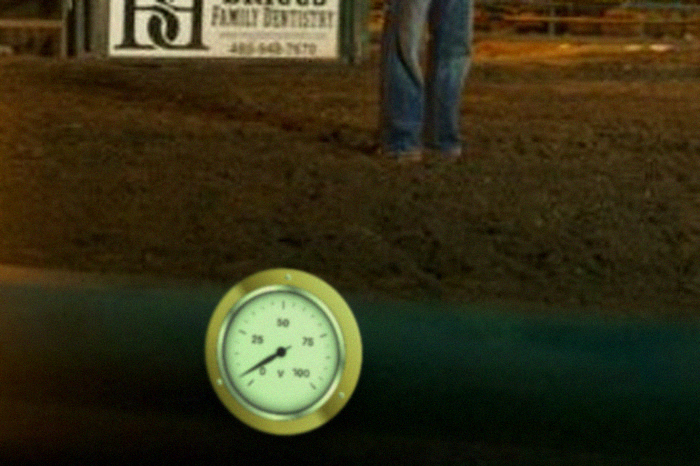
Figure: 5V
